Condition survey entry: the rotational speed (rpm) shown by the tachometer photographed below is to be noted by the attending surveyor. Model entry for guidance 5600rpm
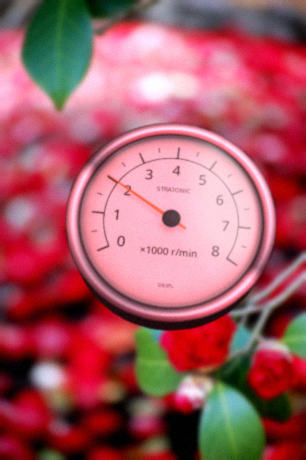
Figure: 2000rpm
